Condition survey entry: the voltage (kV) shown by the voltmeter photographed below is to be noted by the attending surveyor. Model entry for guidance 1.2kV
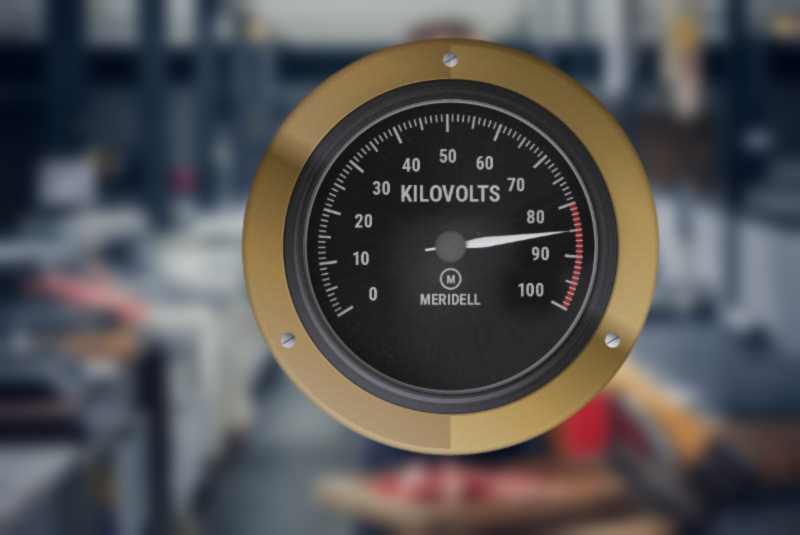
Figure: 85kV
